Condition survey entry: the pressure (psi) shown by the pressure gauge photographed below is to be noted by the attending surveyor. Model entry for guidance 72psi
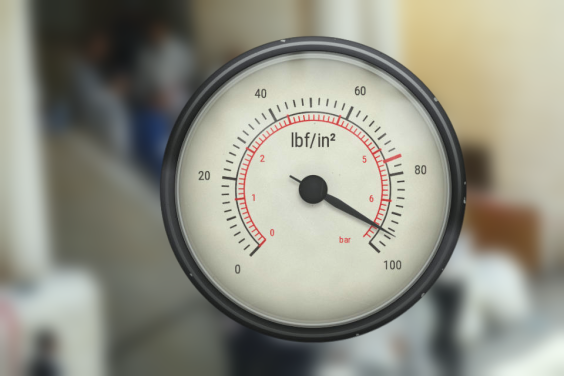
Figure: 95psi
